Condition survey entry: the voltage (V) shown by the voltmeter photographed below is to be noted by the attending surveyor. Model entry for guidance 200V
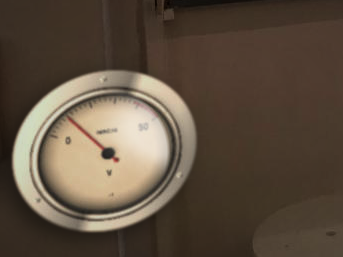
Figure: 10V
